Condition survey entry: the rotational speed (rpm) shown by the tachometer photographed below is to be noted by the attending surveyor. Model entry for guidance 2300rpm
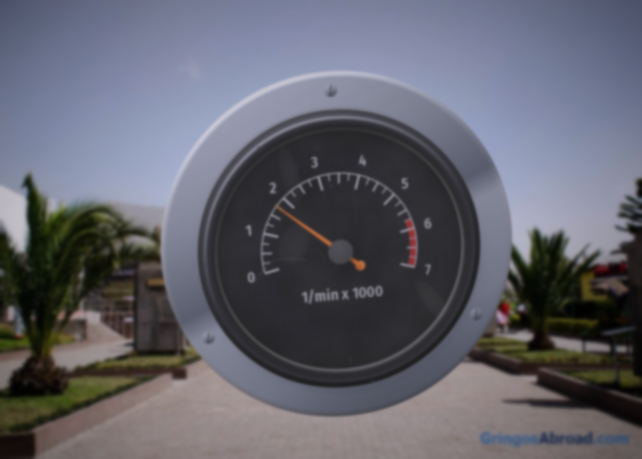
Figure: 1750rpm
